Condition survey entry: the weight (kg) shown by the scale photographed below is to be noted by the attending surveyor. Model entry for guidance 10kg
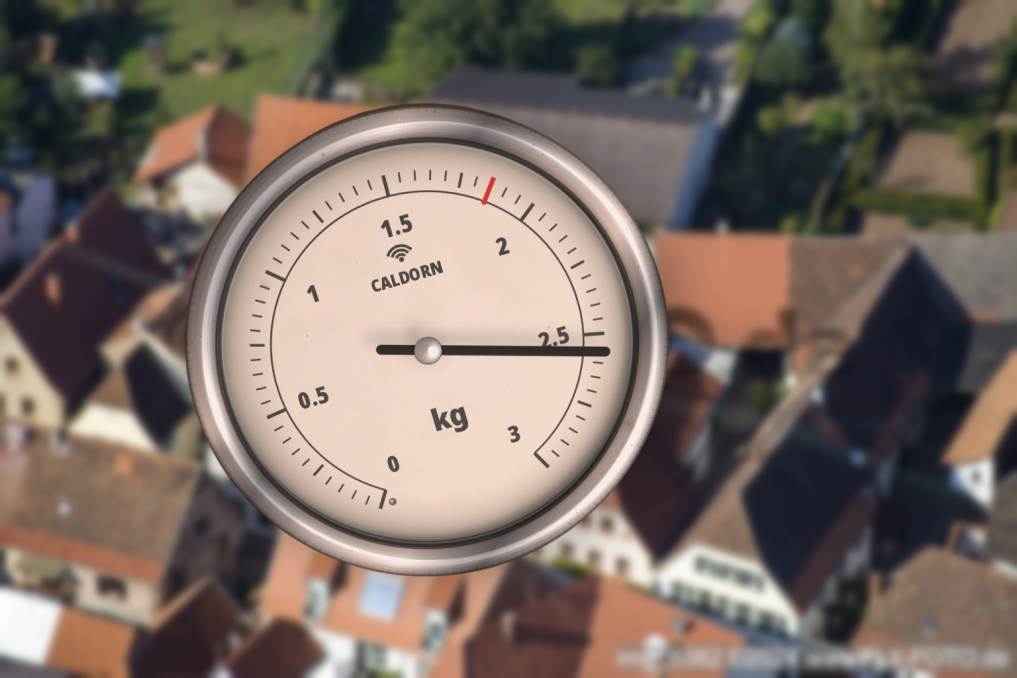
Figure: 2.55kg
